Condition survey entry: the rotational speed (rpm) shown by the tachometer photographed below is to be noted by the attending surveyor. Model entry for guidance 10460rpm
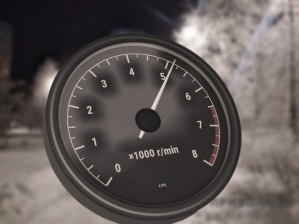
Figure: 5125rpm
